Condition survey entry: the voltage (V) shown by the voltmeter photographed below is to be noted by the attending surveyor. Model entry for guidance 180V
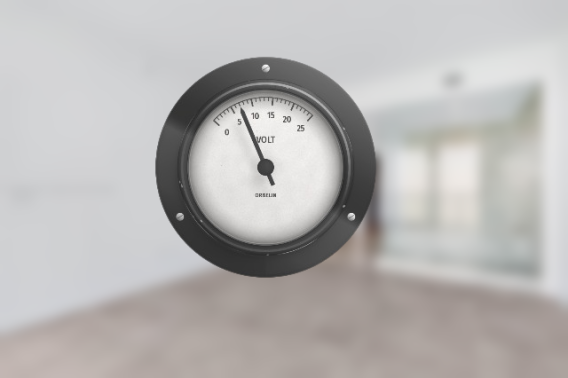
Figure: 7V
